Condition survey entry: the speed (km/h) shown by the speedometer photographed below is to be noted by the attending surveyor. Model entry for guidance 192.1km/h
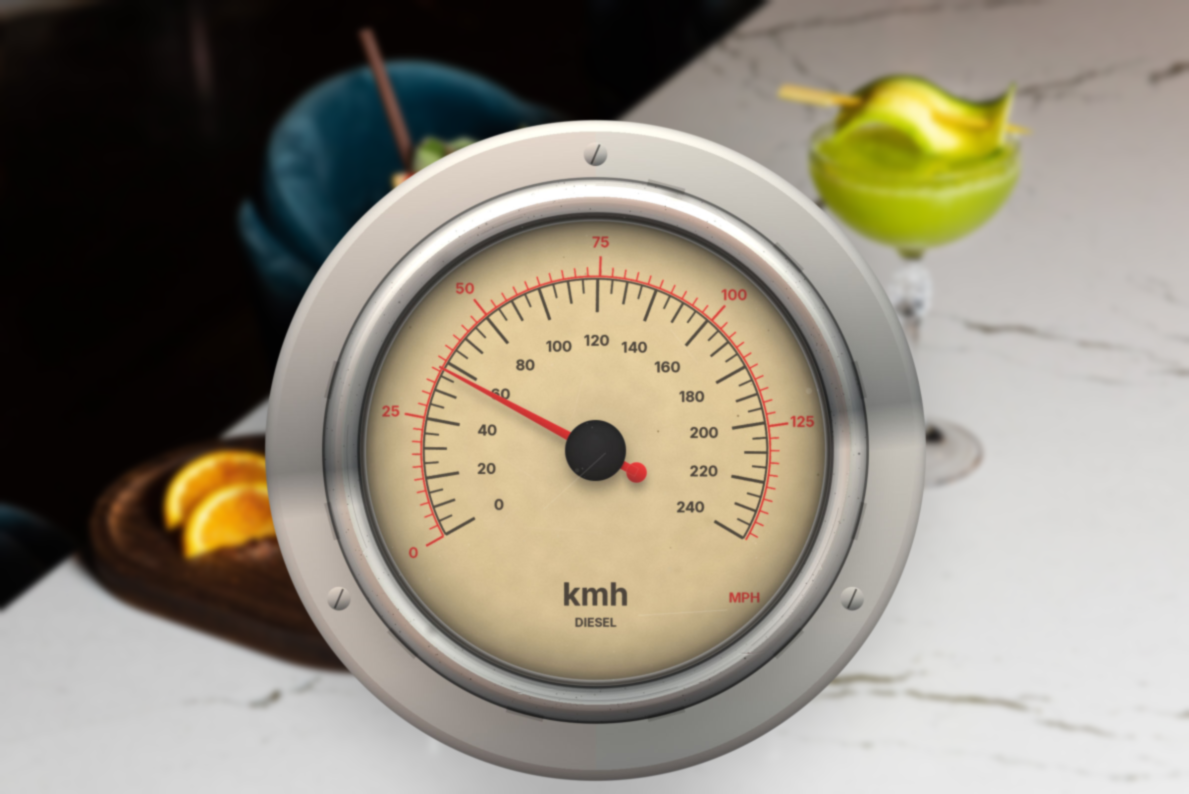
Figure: 57.5km/h
